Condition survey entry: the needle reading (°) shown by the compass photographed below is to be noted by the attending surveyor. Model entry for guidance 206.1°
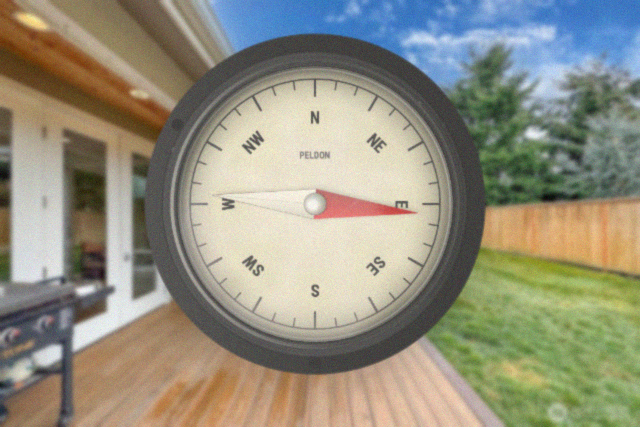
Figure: 95°
